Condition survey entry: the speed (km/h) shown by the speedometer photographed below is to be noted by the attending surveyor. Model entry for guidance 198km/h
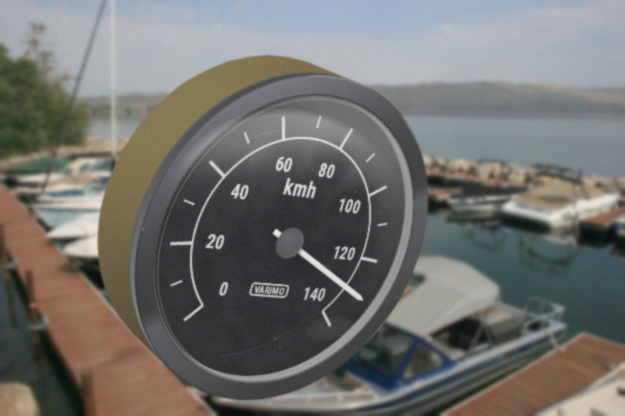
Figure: 130km/h
